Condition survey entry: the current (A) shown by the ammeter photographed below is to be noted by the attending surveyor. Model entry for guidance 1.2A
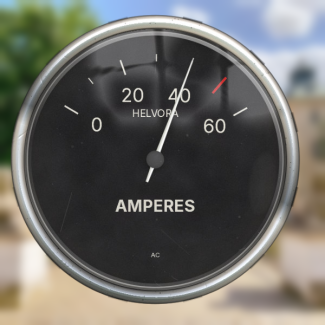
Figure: 40A
